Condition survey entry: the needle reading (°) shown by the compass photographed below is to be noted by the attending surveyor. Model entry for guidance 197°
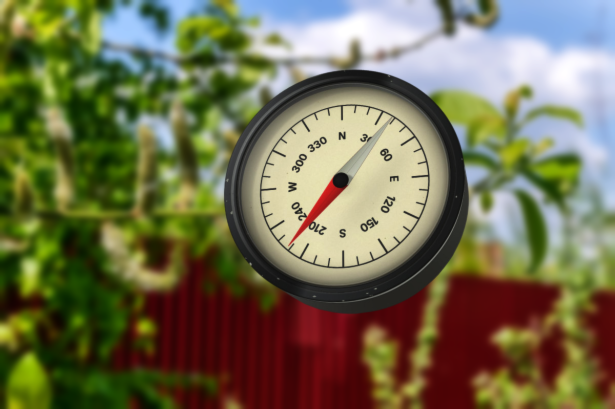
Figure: 220°
